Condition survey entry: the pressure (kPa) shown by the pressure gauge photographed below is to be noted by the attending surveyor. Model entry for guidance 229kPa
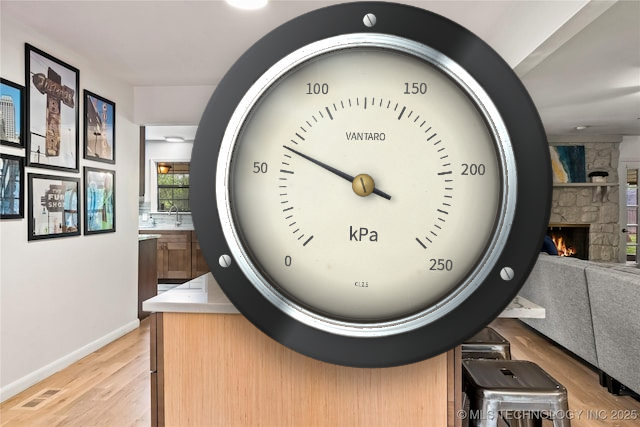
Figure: 65kPa
